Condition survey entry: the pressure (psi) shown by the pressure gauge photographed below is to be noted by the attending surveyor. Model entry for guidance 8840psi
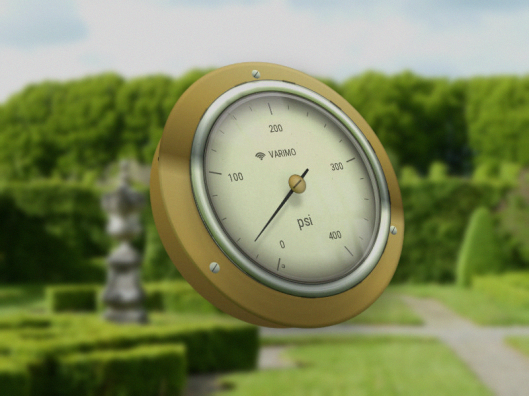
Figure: 30psi
